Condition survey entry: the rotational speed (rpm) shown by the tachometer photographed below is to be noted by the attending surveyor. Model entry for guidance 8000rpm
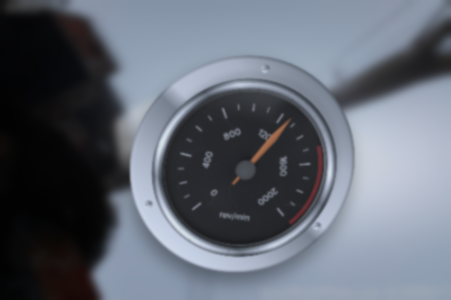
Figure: 1250rpm
